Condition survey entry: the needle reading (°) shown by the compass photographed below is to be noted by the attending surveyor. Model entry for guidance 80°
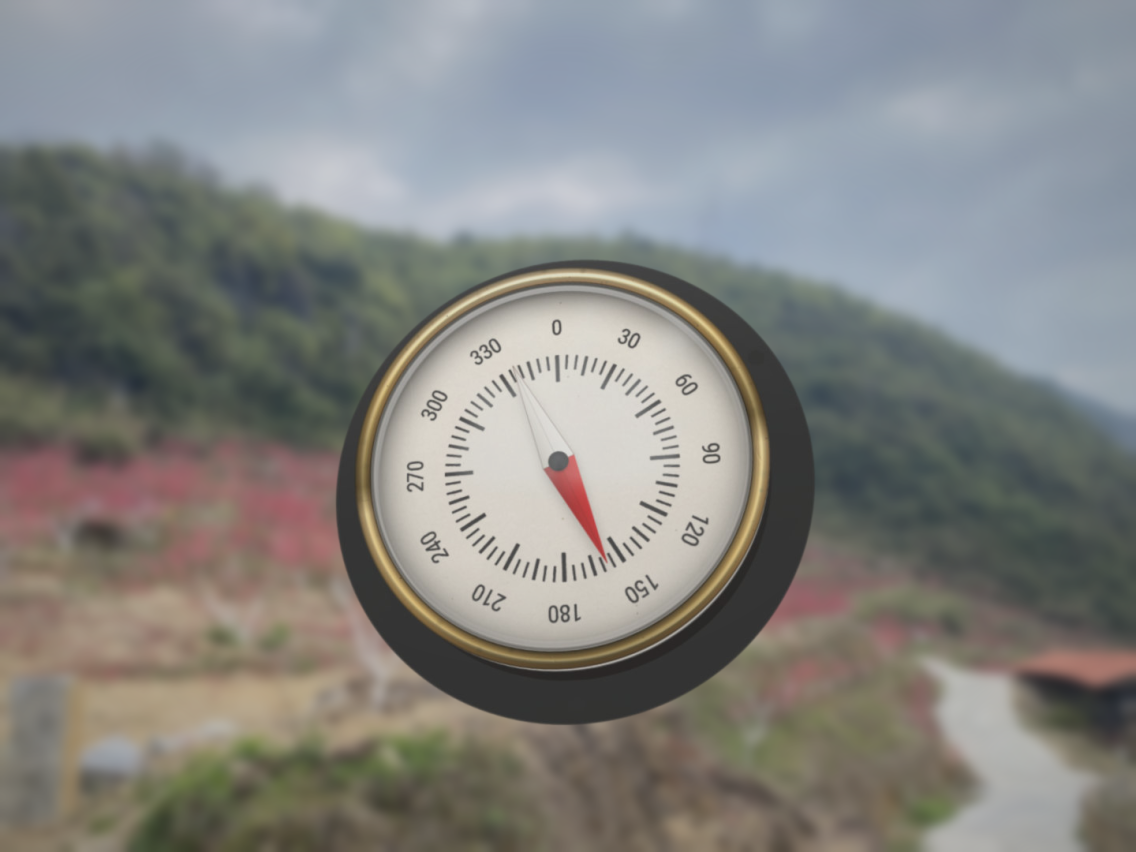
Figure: 157.5°
